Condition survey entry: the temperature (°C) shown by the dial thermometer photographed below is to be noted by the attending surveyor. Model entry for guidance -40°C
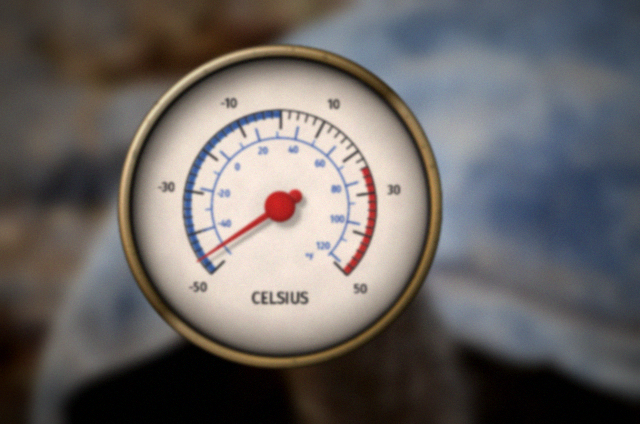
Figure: -46°C
